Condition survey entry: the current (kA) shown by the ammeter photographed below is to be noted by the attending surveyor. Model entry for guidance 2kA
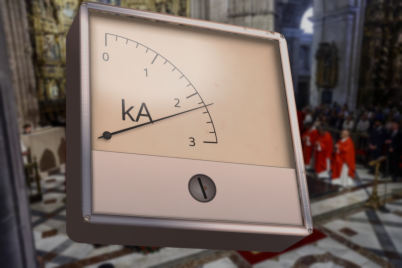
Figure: 2.3kA
